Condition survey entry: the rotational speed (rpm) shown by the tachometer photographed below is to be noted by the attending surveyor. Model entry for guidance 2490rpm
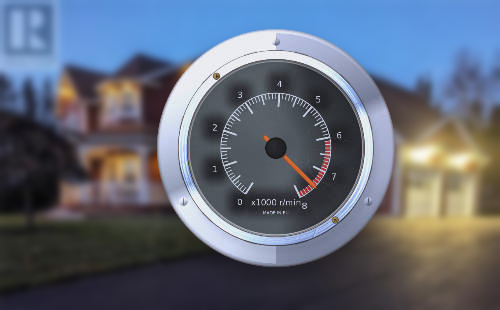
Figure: 7500rpm
